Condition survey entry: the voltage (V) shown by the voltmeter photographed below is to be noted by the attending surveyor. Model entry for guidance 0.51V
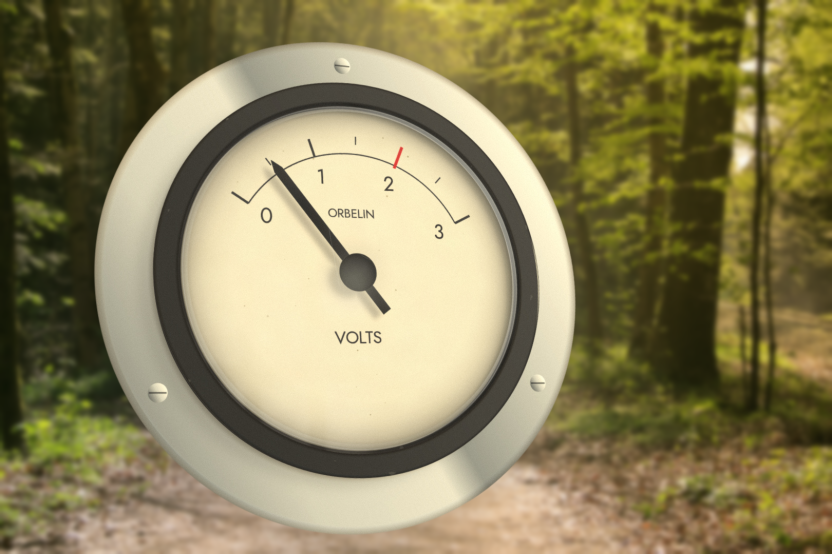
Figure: 0.5V
